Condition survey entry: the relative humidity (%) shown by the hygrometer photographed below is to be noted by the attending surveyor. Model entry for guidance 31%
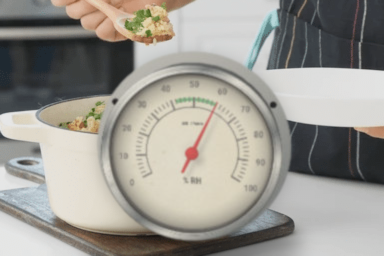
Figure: 60%
